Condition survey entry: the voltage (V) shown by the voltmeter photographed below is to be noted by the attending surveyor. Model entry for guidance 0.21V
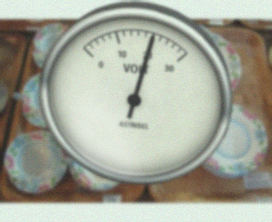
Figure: 20V
